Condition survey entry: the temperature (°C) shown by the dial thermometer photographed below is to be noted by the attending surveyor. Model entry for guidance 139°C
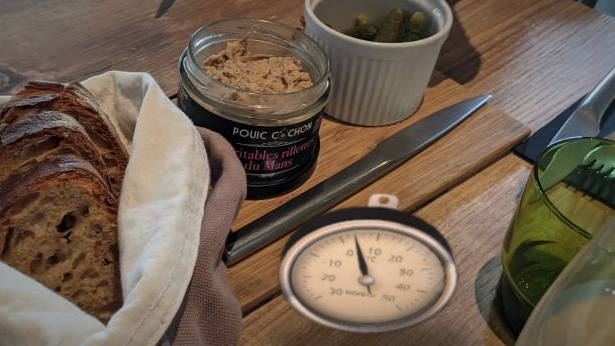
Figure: 4°C
